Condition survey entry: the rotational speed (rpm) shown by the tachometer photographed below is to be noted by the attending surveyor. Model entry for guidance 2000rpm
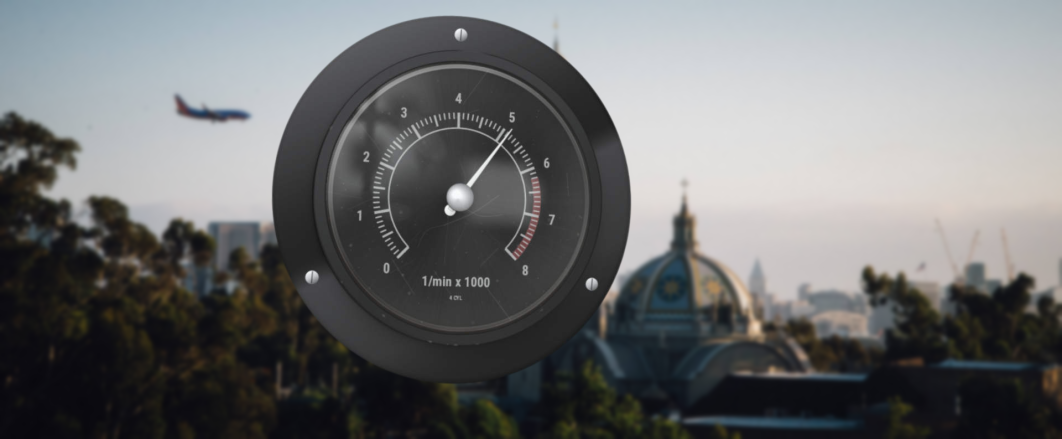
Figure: 5100rpm
